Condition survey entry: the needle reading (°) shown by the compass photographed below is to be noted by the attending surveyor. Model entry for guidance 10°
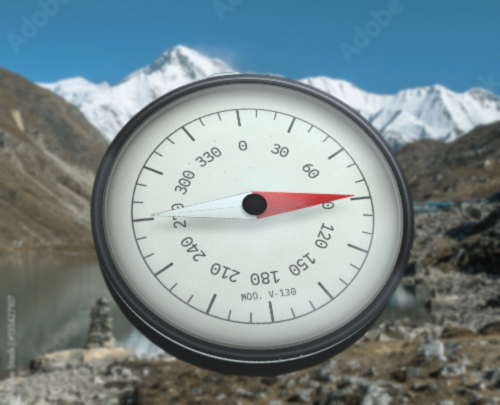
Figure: 90°
